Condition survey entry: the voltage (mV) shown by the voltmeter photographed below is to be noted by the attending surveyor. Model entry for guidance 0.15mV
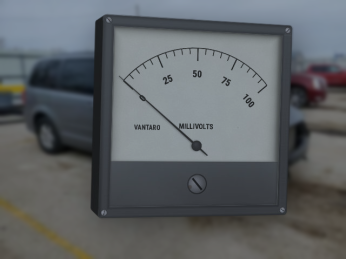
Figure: 0mV
